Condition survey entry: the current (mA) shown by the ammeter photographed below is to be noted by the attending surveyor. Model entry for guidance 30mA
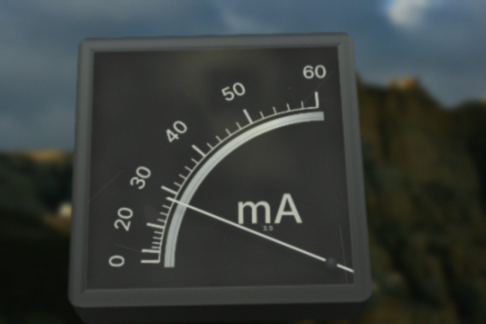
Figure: 28mA
